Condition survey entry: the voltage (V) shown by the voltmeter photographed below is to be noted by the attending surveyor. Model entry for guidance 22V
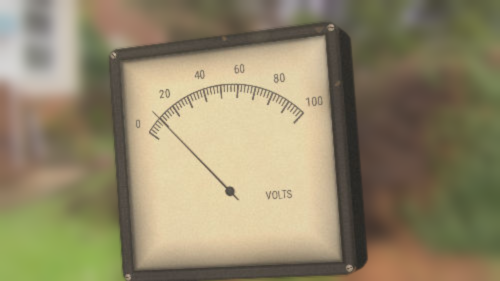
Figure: 10V
